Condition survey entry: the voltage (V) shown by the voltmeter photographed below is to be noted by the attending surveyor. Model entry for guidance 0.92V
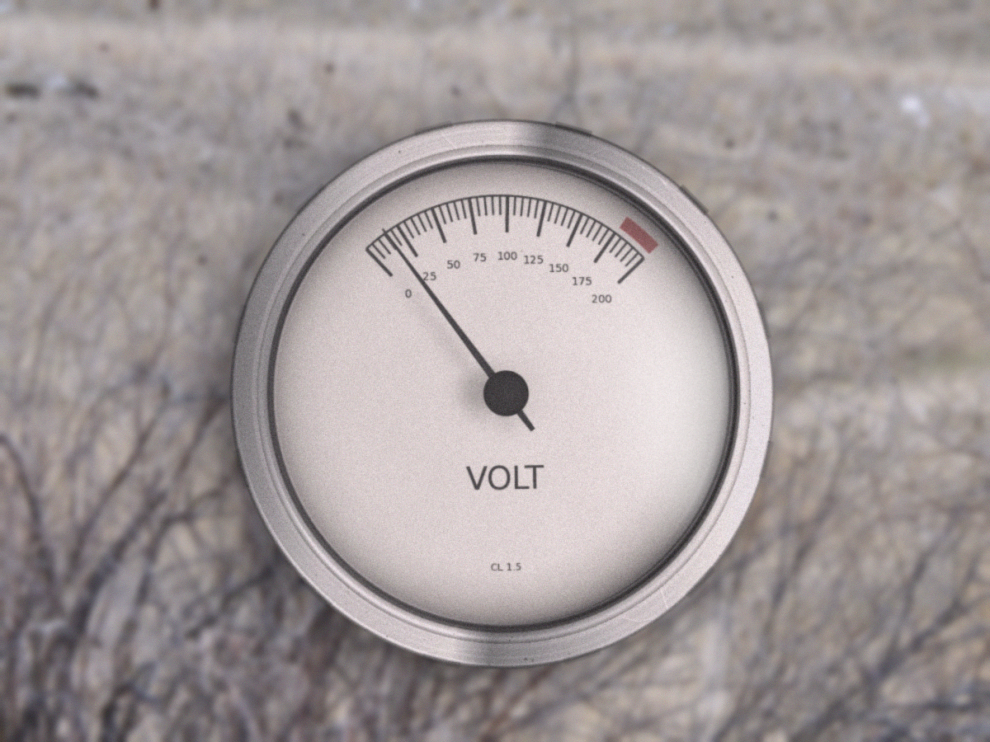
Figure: 15V
